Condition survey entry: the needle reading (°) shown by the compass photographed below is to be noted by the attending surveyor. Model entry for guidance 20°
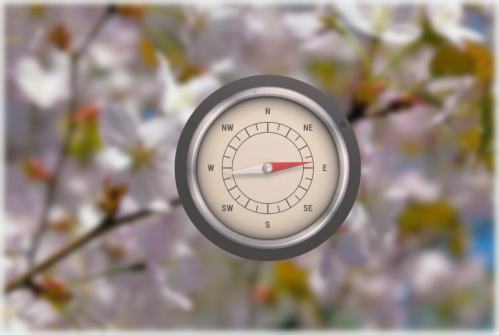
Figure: 82.5°
